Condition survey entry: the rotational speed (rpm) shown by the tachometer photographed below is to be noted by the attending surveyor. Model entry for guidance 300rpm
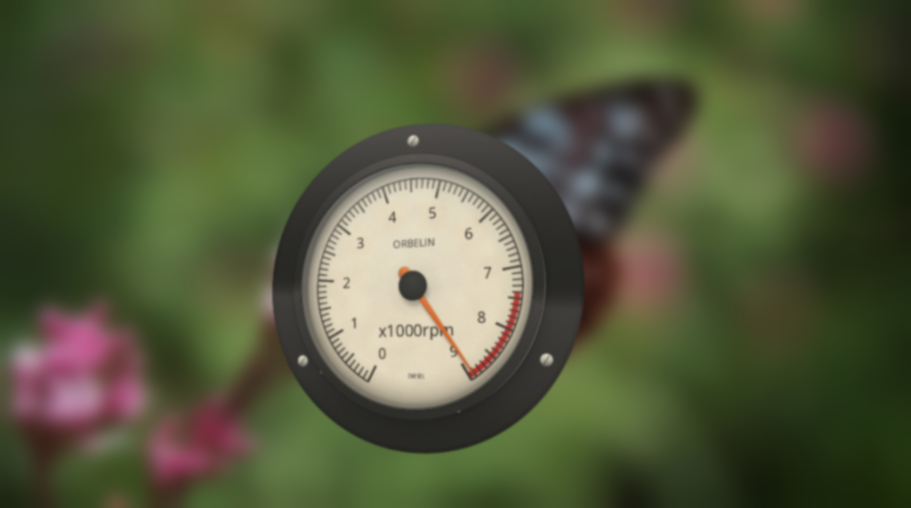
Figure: 8900rpm
